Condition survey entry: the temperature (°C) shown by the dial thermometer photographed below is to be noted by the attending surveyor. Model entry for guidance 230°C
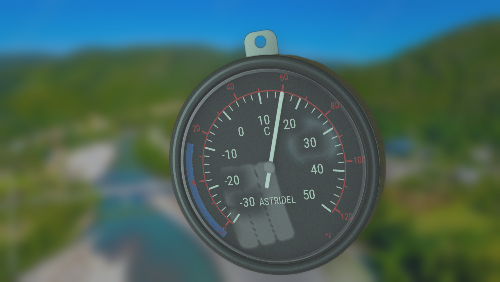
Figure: 16°C
